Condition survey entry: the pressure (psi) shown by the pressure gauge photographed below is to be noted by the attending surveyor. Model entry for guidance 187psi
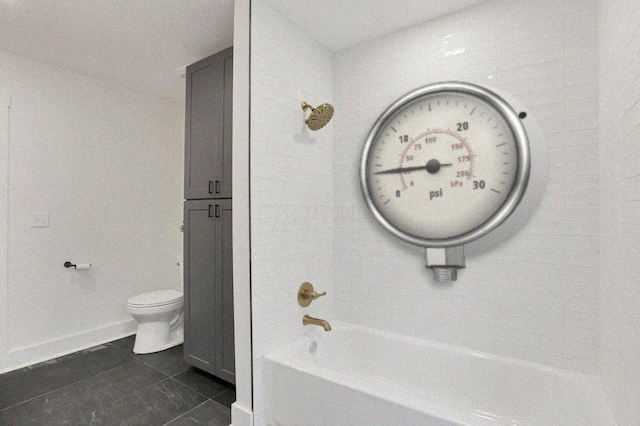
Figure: 4psi
